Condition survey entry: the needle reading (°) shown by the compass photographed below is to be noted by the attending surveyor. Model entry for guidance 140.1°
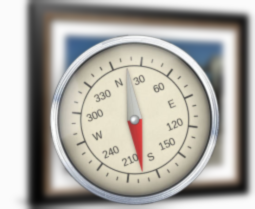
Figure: 195°
